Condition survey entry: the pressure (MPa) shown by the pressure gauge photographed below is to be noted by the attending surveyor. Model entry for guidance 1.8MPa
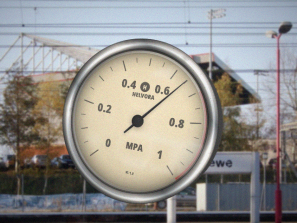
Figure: 0.65MPa
